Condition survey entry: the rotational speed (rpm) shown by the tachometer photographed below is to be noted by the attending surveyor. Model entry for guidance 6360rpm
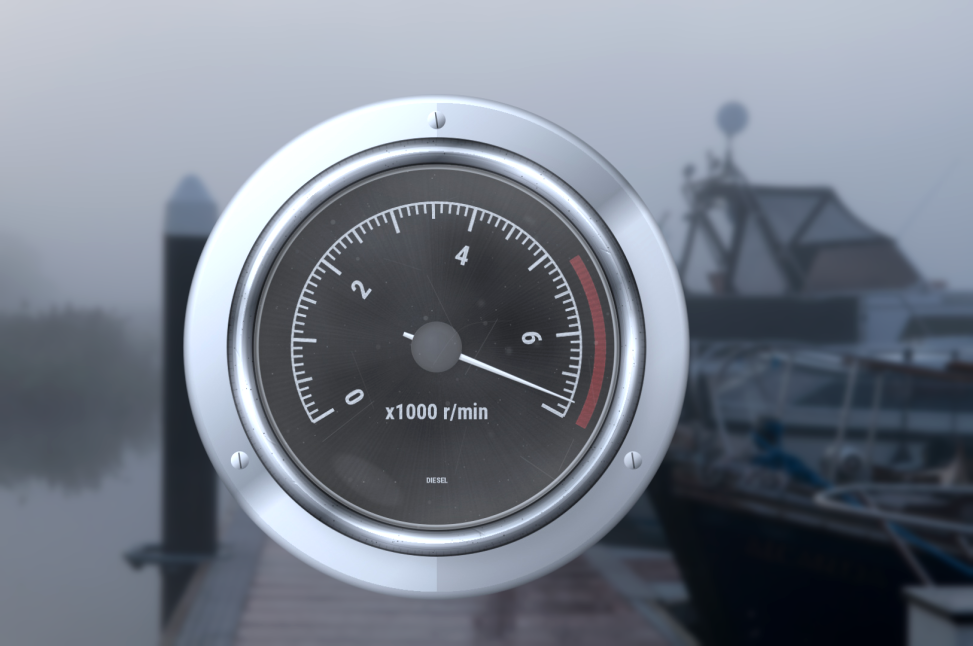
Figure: 6800rpm
